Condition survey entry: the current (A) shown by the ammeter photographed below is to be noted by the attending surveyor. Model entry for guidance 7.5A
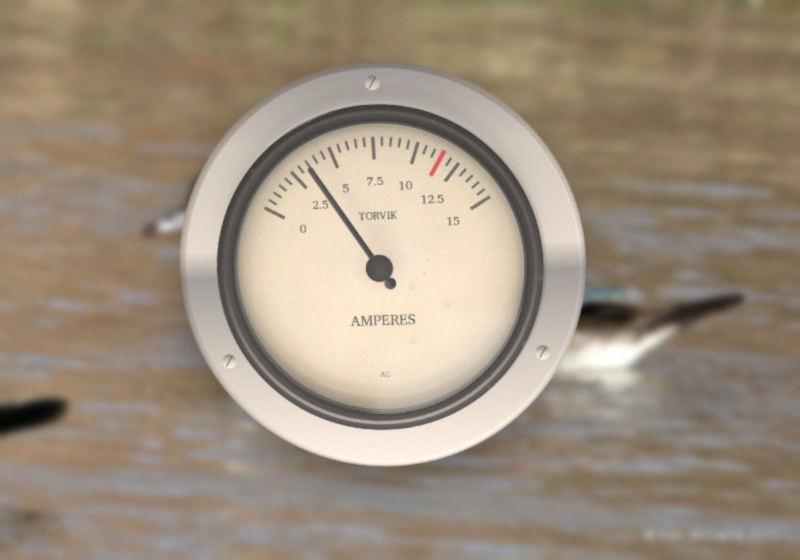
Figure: 3.5A
